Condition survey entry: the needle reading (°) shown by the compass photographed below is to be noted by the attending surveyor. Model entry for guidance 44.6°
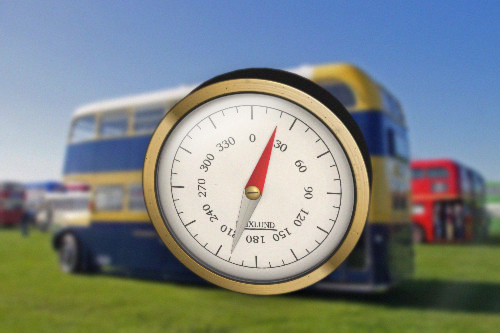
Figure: 20°
